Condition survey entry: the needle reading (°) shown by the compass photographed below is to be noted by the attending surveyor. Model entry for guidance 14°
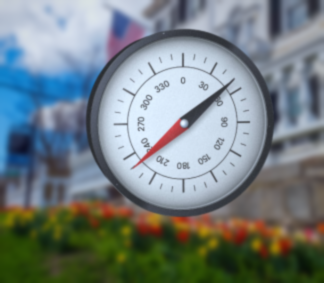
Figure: 230°
